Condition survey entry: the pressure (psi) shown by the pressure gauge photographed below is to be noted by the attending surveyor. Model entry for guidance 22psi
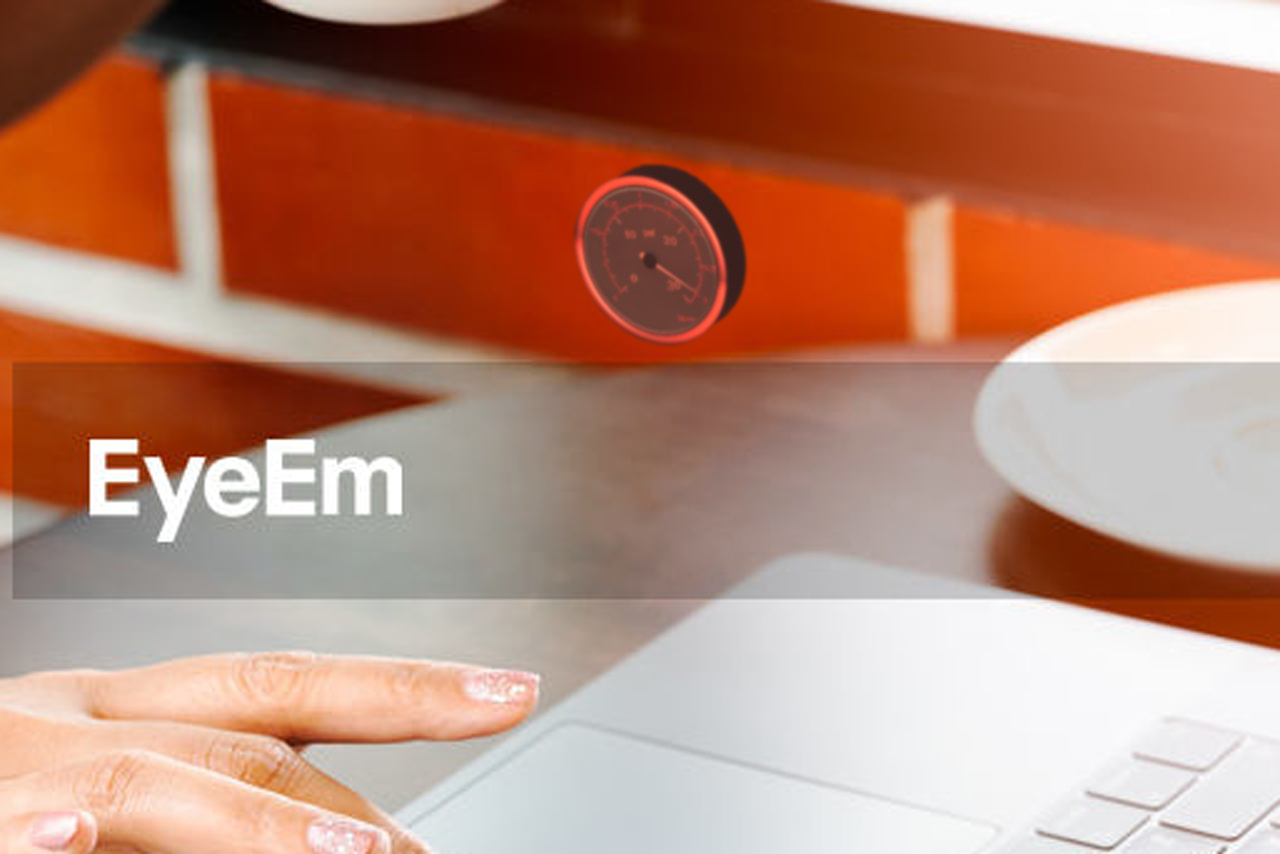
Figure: 28psi
